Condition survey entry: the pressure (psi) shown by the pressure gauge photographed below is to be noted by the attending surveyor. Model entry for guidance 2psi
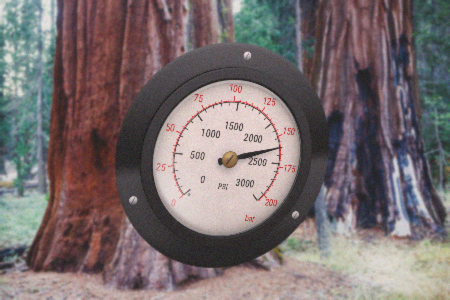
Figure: 2300psi
